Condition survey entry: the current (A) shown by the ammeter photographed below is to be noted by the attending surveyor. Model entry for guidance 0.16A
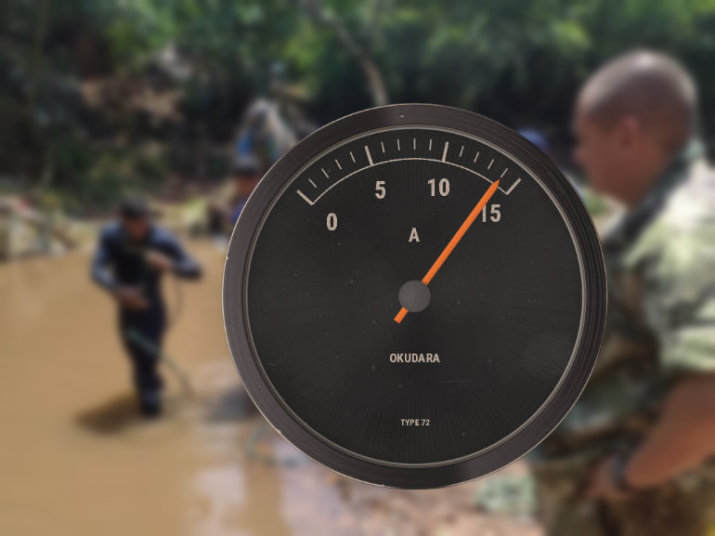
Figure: 14A
